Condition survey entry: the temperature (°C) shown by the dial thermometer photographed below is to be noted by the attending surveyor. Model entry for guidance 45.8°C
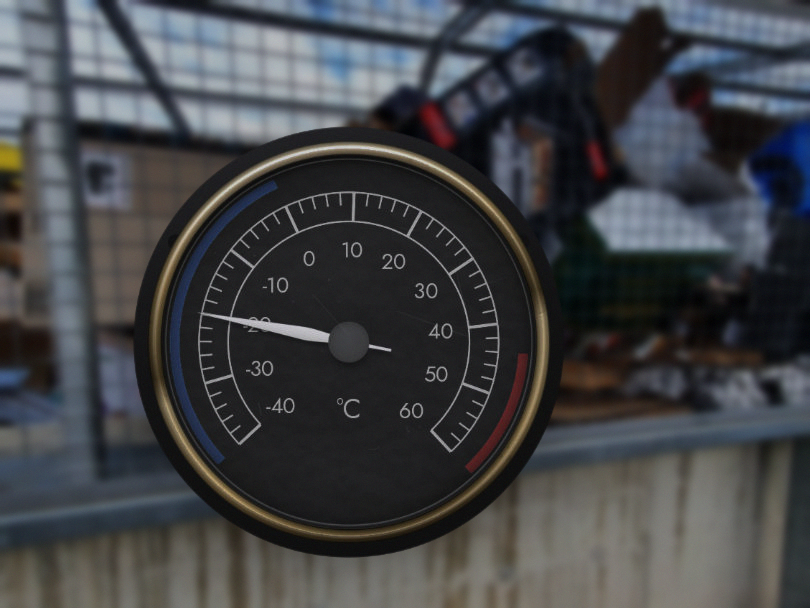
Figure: -20°C
